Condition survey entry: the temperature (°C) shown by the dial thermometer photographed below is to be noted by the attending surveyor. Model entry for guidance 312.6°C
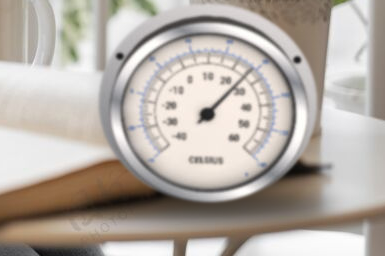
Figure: 25°C
